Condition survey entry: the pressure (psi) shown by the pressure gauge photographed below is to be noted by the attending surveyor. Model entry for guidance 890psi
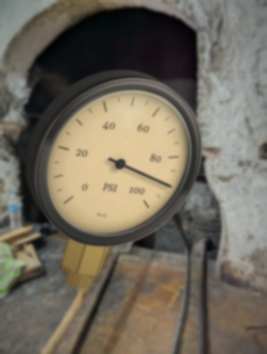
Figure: 90psi
